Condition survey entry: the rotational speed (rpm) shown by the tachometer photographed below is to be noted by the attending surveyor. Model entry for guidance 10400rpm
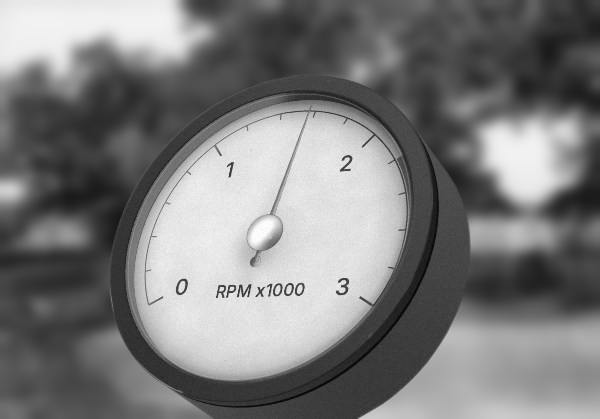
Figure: 1600rpm
